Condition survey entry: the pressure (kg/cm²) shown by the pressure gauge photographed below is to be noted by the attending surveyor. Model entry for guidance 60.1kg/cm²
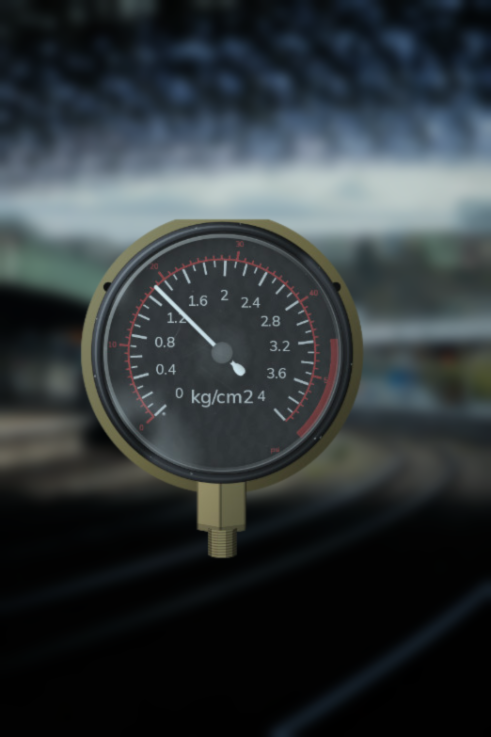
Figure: 1.3kg/cm²
